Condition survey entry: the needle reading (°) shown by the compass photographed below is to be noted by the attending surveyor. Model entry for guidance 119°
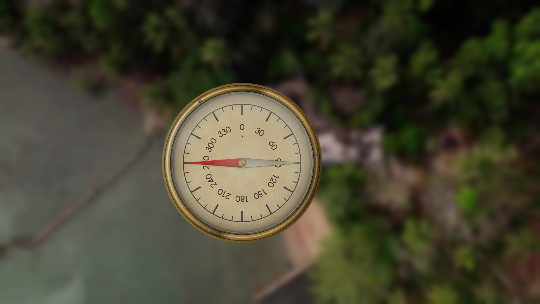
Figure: 270°
